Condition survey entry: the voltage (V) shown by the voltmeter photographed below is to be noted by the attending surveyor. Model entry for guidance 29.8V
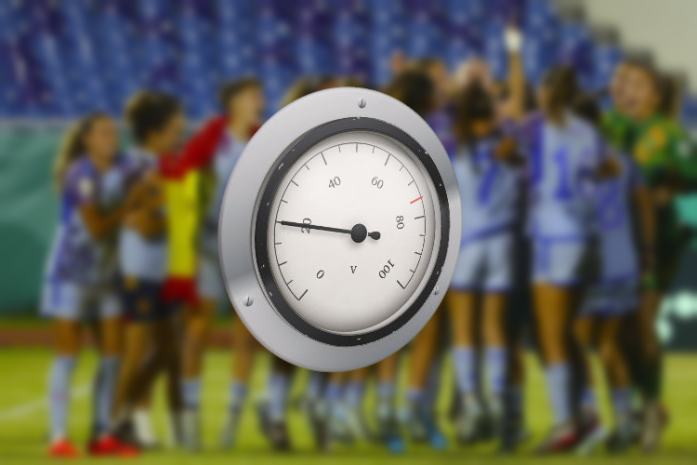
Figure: 20V
